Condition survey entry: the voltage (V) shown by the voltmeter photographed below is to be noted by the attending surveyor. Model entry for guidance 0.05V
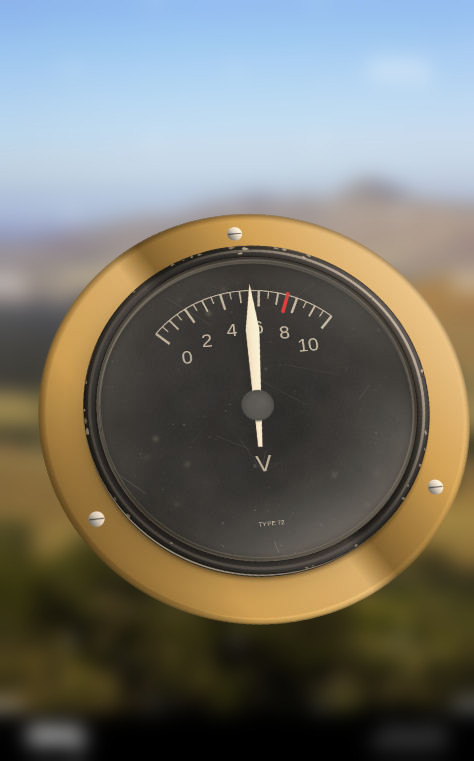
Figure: 5.5V
